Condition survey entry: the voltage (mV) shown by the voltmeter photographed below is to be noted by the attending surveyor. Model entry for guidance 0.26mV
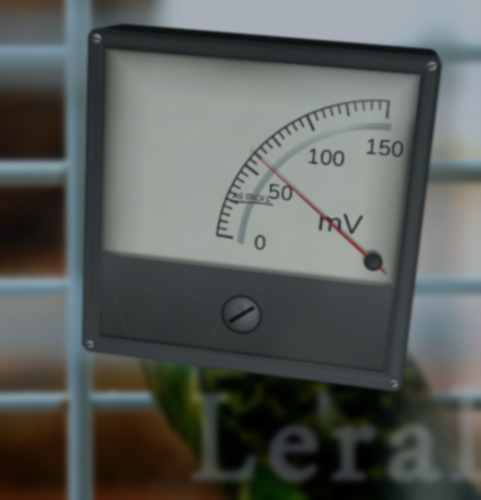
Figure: 60mV
